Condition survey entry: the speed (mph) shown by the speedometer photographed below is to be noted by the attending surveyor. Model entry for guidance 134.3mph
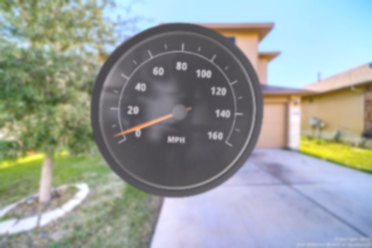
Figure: 5mph
